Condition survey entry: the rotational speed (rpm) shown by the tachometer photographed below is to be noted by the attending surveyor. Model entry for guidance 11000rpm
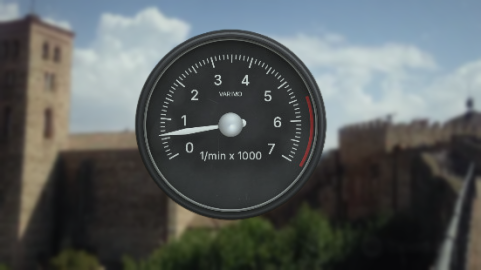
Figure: 600rpm
